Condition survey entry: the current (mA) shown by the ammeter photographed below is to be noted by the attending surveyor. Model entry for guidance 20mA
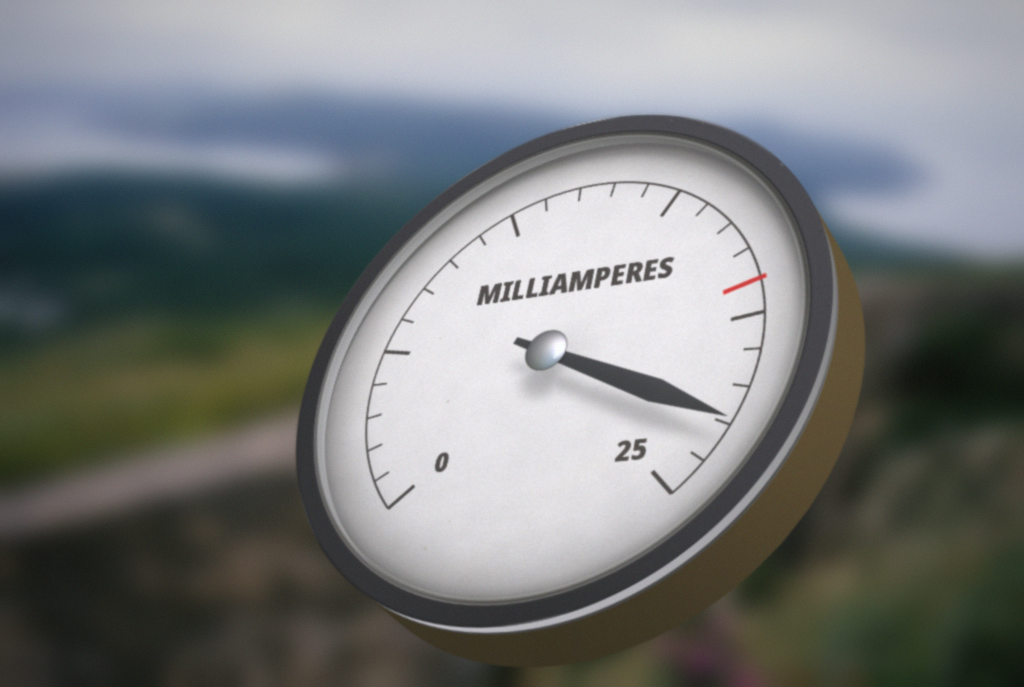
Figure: 23mA
